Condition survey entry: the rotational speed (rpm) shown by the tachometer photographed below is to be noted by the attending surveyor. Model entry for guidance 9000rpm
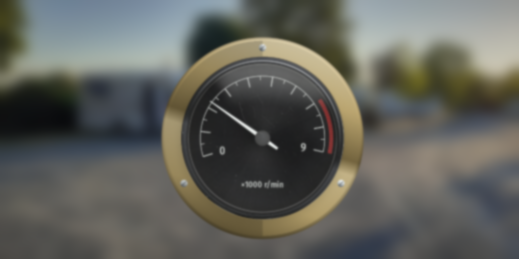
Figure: 2250rpm
